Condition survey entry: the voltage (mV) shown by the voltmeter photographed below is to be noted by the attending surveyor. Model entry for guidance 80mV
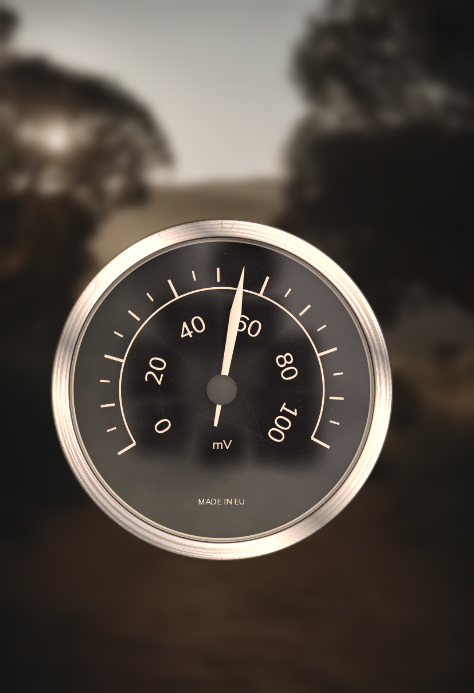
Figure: 55mV
